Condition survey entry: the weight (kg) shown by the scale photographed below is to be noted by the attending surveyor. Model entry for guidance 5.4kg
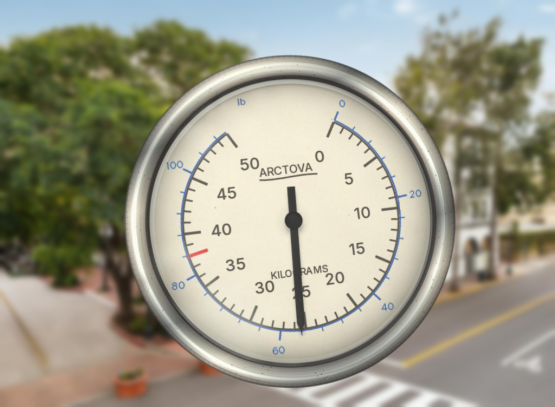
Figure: 25.5kg
